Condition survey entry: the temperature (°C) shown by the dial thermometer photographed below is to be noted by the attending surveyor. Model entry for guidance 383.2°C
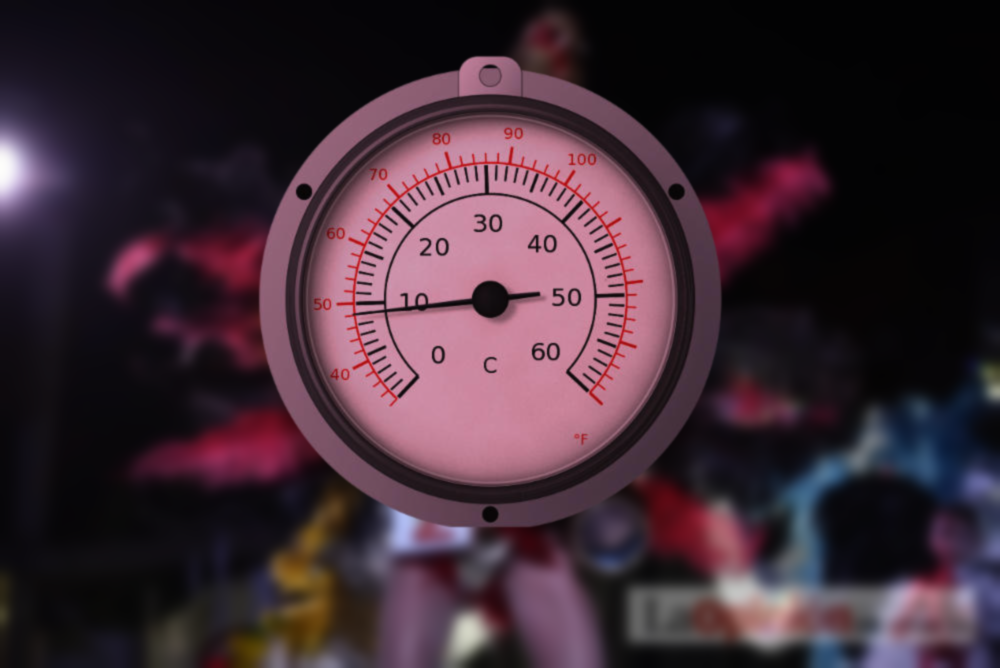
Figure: 9°C
